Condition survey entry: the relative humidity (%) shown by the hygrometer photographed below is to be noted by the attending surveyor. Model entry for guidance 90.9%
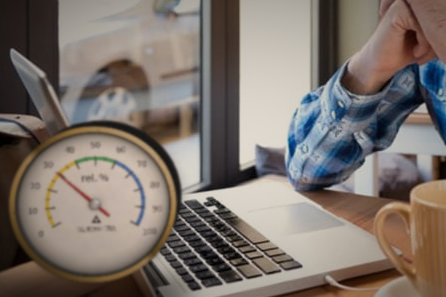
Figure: 30%
